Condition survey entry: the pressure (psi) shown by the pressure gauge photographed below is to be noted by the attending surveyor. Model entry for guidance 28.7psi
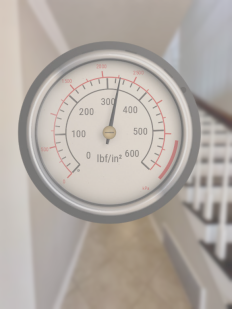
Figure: 330psi
